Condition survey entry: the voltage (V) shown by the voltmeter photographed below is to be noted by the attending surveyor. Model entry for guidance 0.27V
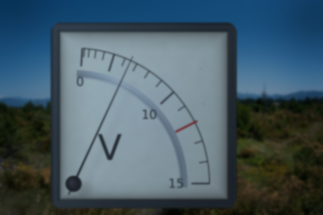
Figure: 6.5V
